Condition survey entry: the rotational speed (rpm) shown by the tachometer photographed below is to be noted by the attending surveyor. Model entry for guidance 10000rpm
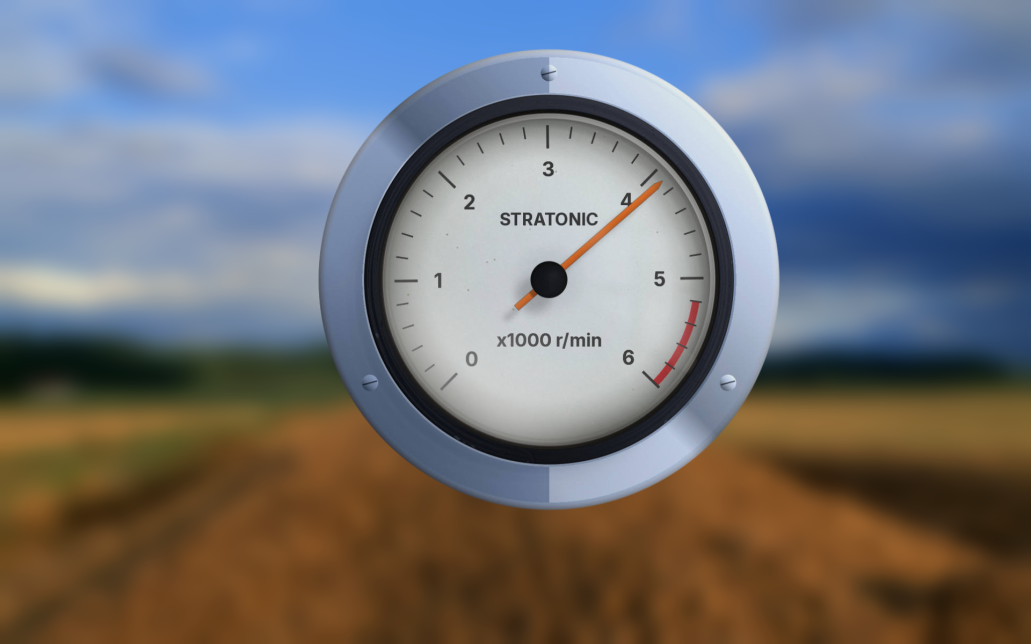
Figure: 4100rpm
